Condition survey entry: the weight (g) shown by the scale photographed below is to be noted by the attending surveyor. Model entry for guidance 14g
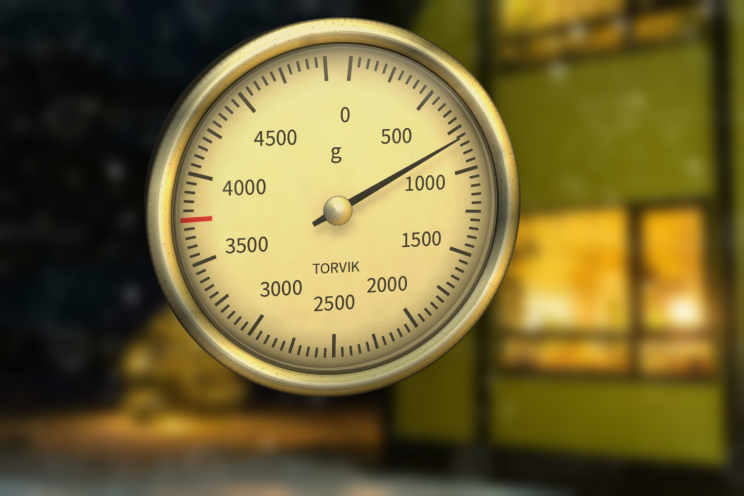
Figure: 800g
